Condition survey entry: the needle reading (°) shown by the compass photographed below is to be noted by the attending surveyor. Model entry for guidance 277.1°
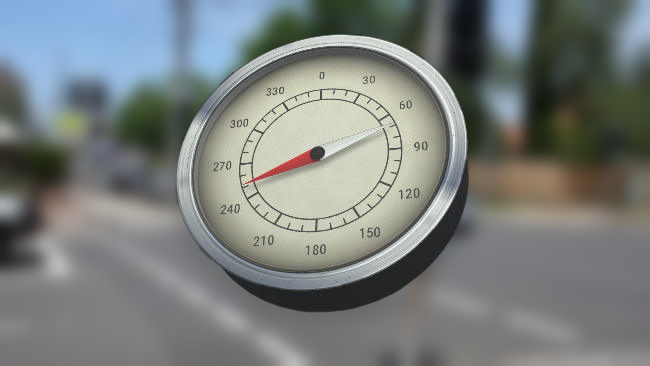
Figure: 250°
